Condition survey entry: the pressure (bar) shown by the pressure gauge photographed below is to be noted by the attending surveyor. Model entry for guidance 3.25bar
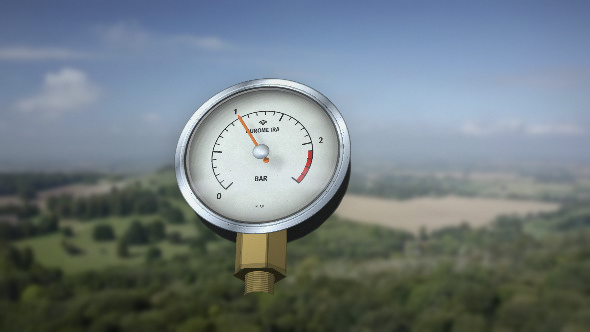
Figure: 1bar
